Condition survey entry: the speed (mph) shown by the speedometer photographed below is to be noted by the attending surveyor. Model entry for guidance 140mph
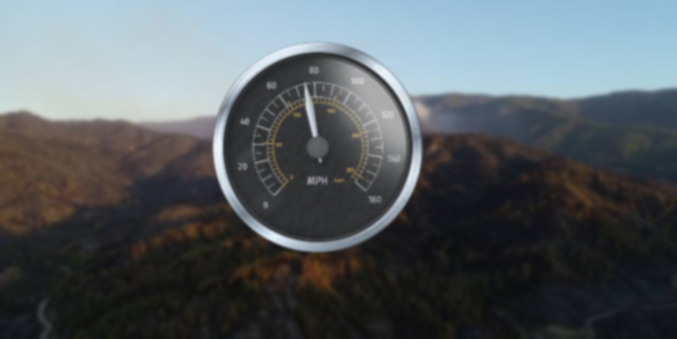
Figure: 75mph
